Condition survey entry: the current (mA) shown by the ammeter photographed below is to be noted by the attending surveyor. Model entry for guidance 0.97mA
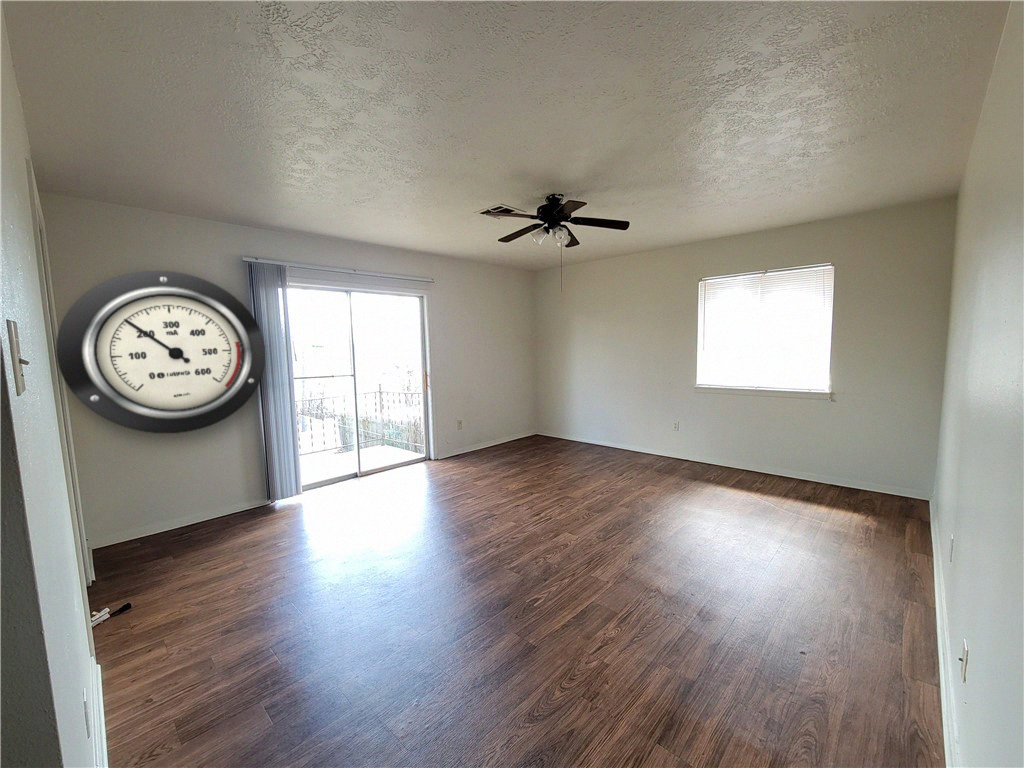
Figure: 200mA
